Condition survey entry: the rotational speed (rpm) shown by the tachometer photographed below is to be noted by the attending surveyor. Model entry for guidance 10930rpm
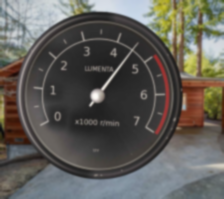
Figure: 4500rpm
